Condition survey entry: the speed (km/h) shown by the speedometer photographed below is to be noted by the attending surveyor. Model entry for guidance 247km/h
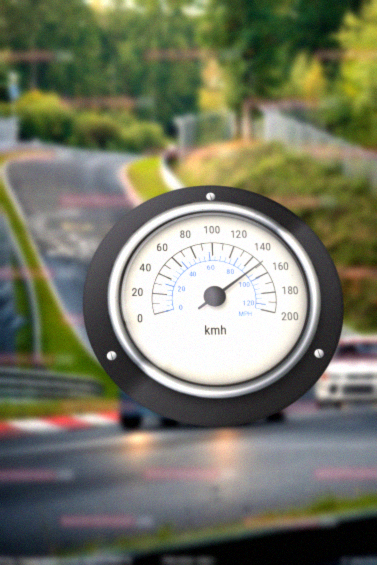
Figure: 150km/h
